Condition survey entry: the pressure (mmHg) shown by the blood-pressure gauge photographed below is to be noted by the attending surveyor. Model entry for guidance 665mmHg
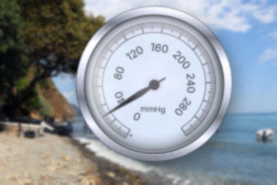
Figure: 30mmHg
